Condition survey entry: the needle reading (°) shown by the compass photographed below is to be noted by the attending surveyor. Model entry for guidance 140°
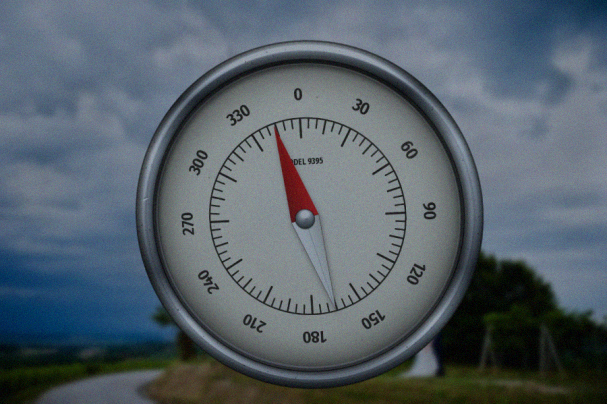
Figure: 345°
